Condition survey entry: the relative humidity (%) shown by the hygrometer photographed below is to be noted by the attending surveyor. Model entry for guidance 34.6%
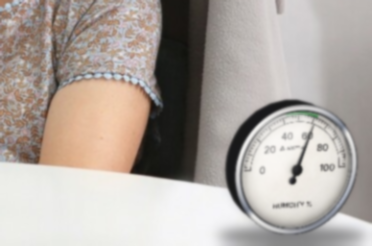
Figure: 60%
